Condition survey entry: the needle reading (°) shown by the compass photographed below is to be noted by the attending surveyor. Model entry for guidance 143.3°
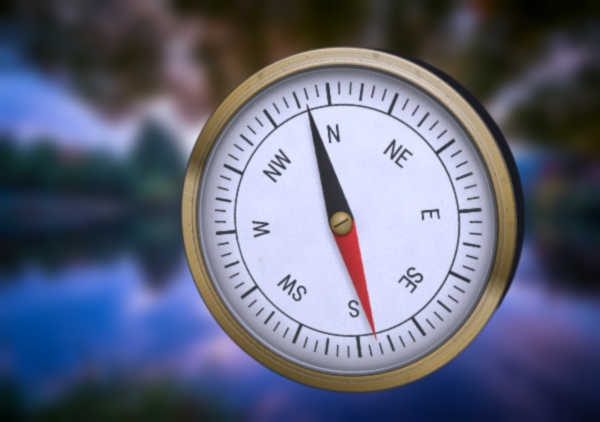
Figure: 170°
